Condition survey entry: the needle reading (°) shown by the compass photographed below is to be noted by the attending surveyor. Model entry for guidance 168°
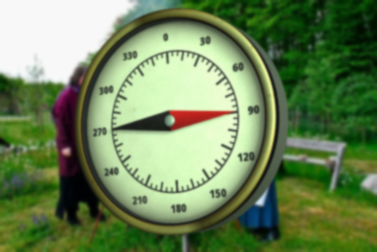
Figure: 90°
